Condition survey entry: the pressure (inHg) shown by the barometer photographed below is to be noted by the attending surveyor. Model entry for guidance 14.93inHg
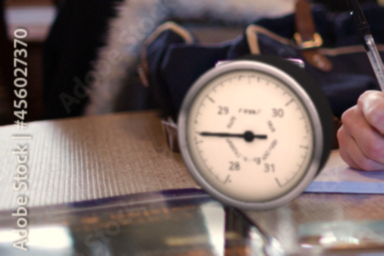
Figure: 28.6inHg
